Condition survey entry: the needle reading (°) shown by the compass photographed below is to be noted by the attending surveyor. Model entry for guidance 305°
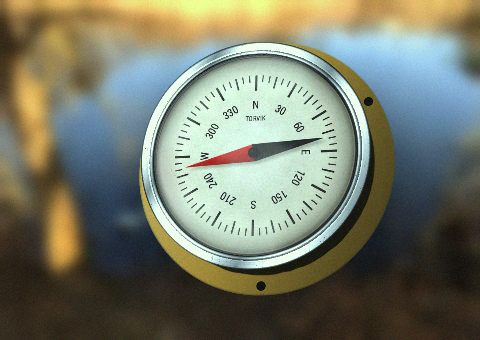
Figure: 260°
